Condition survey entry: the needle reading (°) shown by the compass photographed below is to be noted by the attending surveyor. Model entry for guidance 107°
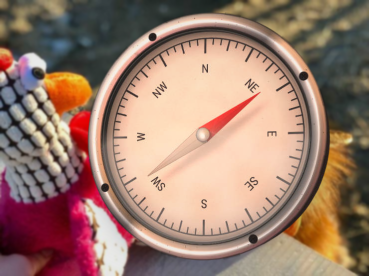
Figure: 55°
